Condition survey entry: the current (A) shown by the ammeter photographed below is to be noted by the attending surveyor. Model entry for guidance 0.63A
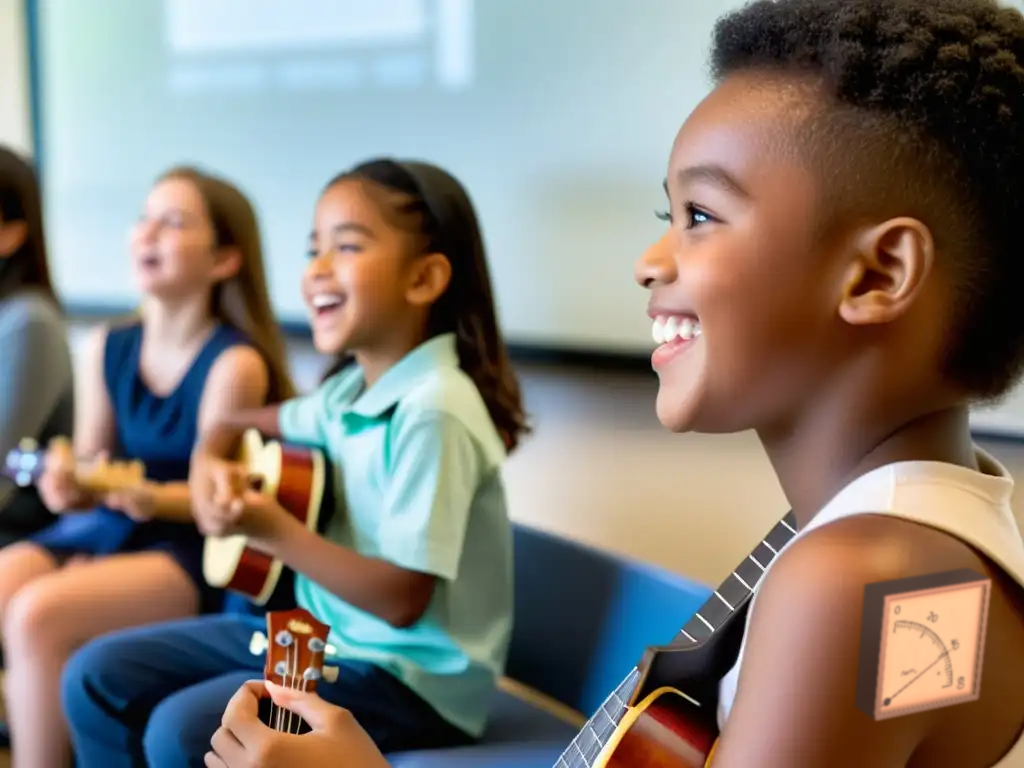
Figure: 40A
